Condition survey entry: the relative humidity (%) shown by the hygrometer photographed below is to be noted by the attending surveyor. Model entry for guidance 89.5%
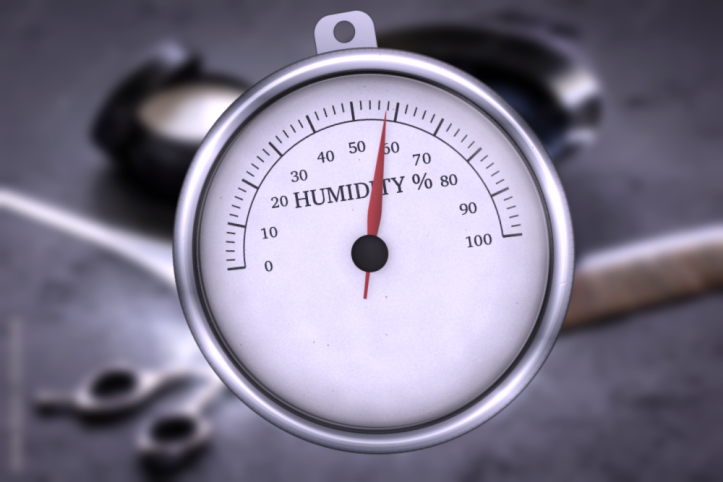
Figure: 58%
